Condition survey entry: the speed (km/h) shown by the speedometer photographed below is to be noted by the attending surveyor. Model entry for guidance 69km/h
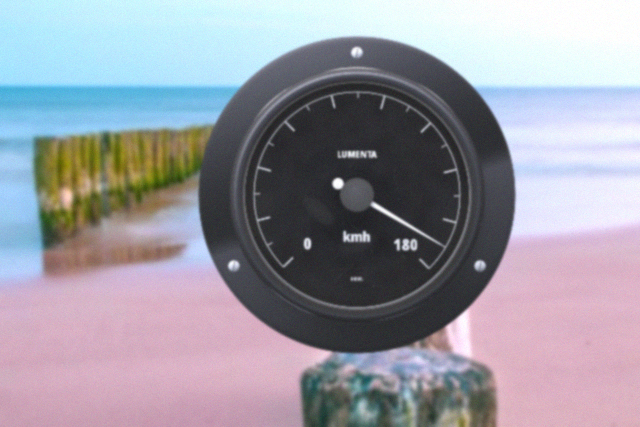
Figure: 170km/h
